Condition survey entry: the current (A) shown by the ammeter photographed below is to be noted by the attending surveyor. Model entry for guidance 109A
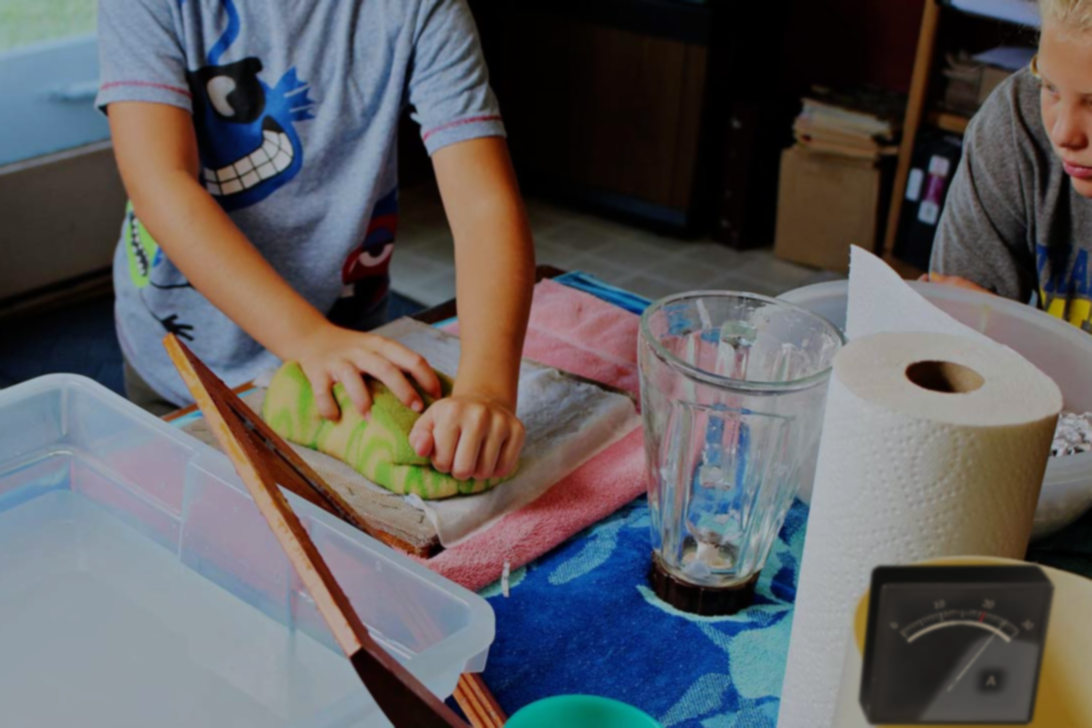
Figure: 25A
